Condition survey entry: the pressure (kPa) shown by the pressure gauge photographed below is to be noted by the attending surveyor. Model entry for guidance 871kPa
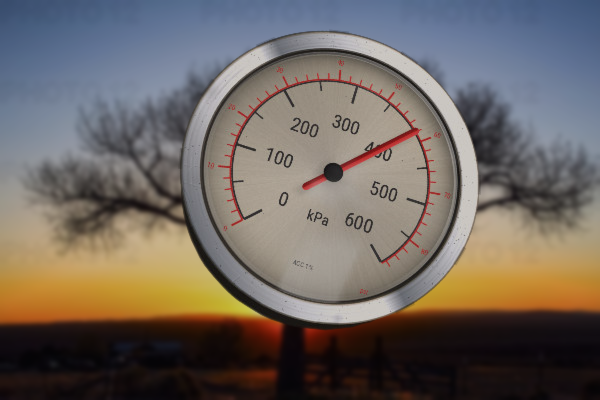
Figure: 400kPa
